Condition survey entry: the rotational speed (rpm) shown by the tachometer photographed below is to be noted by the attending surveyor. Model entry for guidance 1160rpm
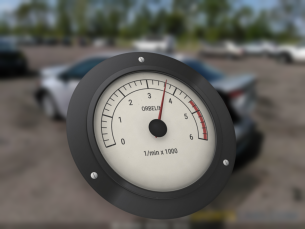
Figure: 3600rpm
